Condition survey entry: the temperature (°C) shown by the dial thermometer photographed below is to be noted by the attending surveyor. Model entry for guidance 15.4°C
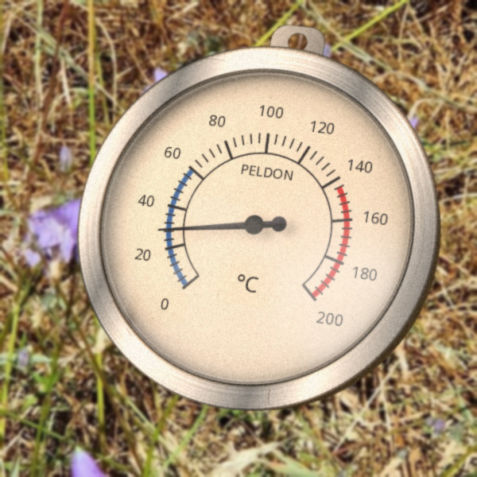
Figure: 28°C
